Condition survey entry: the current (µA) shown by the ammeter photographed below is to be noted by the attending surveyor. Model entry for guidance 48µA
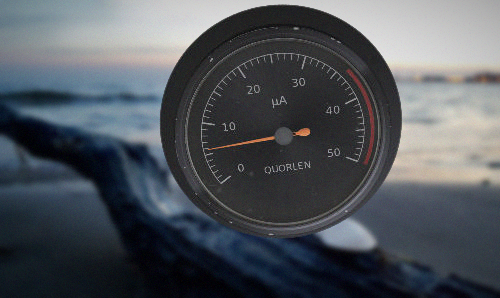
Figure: 6µA
